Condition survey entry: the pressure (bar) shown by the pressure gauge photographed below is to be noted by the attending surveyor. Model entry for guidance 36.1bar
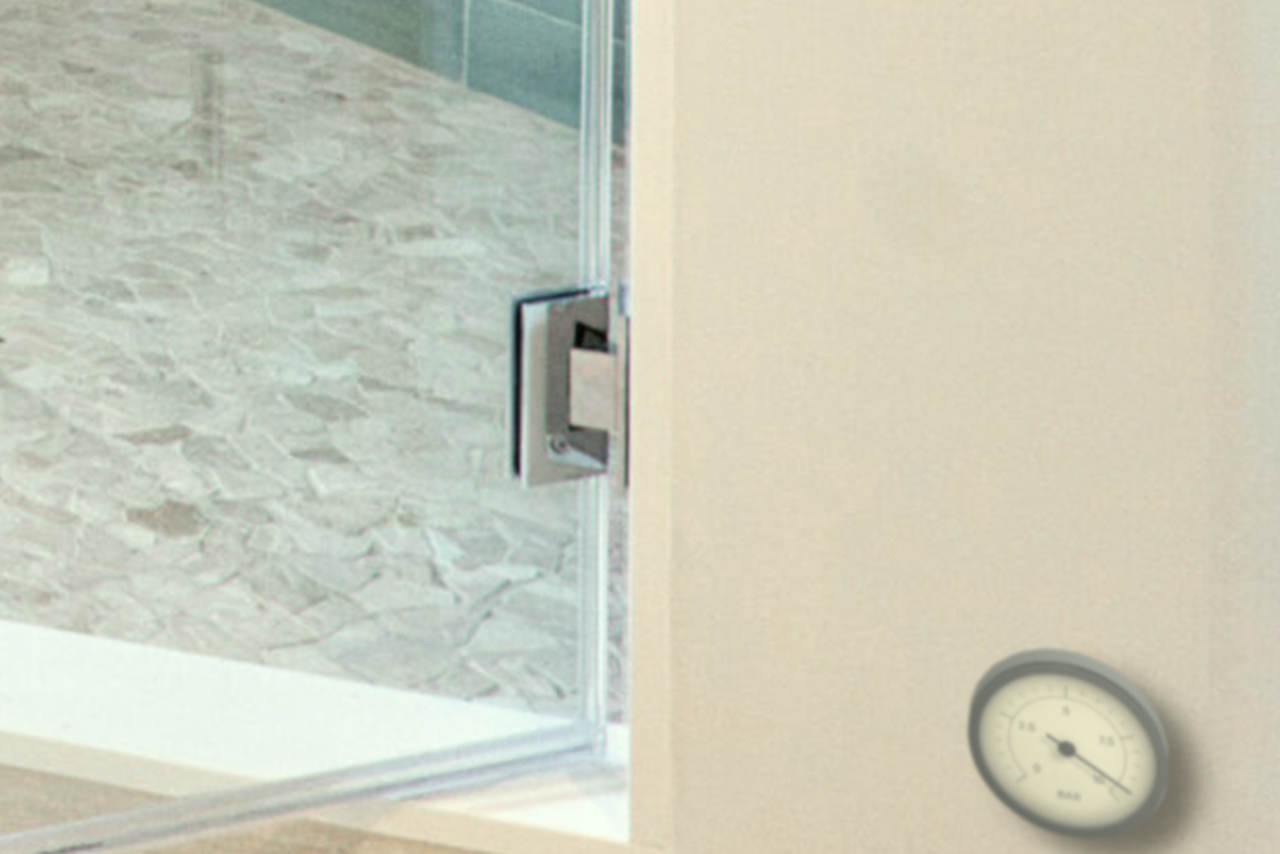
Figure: 9.5bar
